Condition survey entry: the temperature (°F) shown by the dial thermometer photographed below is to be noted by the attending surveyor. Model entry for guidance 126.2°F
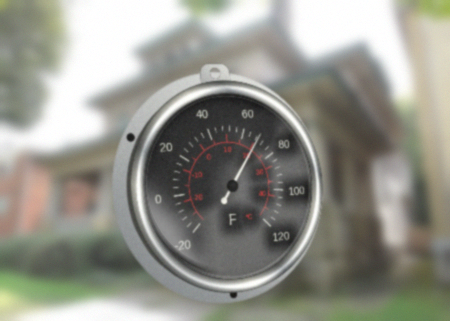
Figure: 68°F
